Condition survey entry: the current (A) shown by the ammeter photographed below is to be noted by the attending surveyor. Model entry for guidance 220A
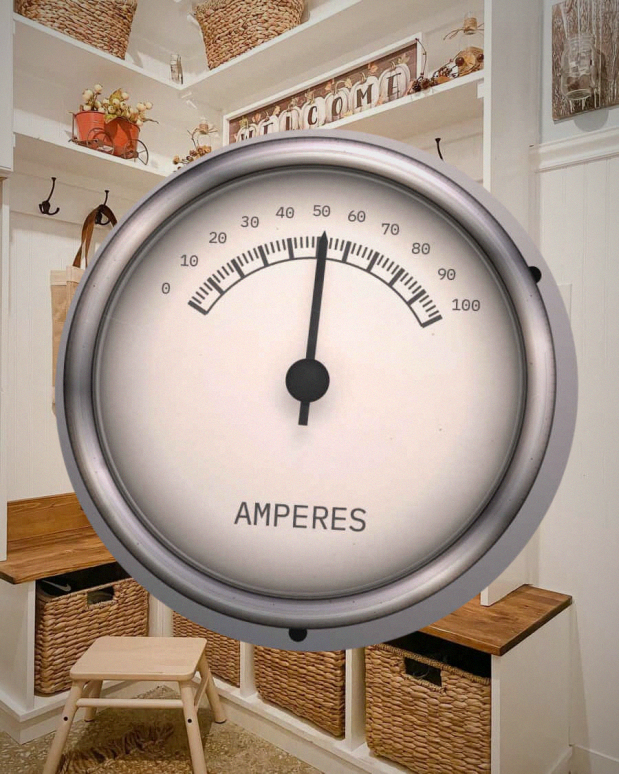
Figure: 52A
